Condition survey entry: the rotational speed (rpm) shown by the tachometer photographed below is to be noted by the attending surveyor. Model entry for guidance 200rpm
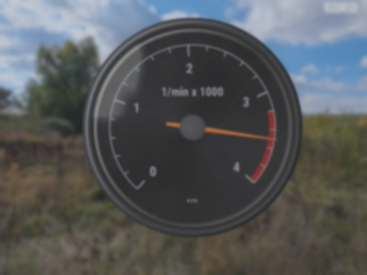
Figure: 3500rpm
